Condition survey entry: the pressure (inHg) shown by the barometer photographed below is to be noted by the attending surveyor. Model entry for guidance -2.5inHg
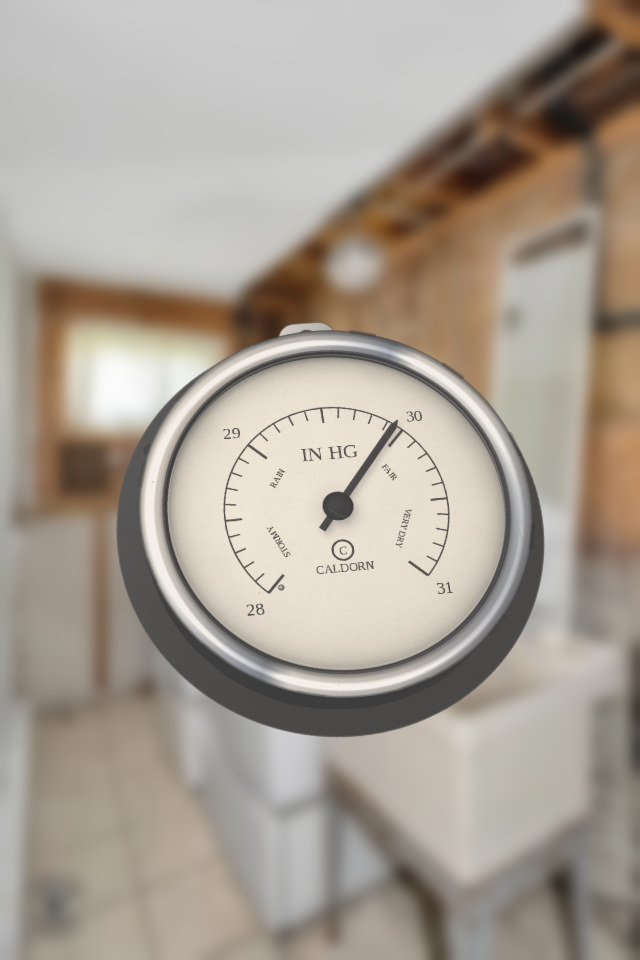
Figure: 29.95inHg
